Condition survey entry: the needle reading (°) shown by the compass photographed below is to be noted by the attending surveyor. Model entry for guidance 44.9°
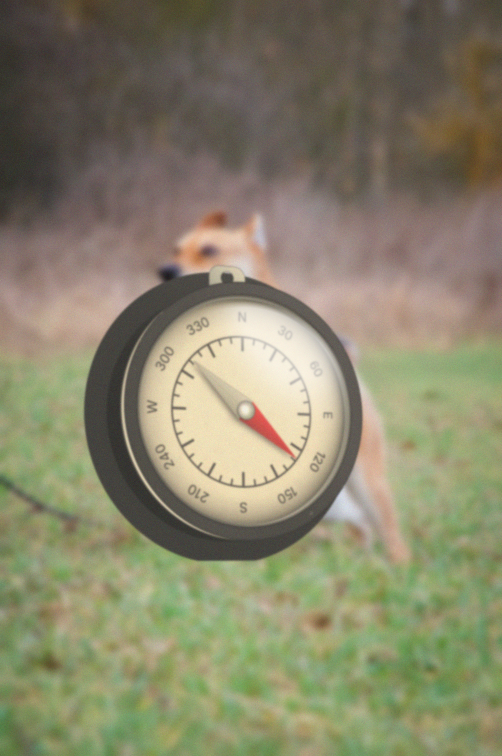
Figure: 130°
